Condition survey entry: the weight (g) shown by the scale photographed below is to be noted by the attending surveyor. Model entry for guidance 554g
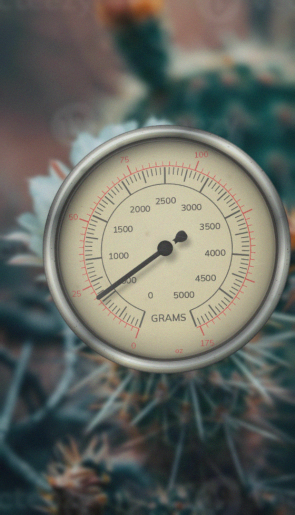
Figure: 550g
